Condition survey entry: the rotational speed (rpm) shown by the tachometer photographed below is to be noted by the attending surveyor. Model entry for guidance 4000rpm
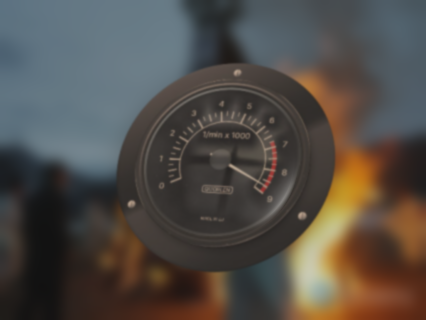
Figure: 8750rpm
